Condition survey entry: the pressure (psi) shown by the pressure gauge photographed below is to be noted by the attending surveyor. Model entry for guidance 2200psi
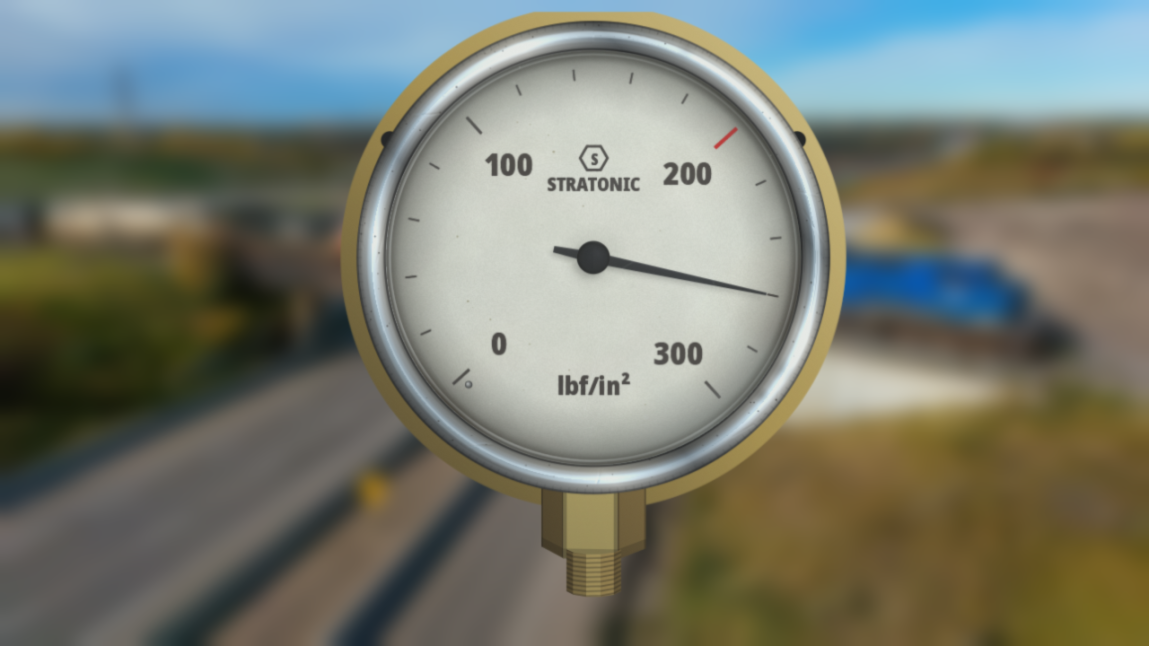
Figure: 260psi
